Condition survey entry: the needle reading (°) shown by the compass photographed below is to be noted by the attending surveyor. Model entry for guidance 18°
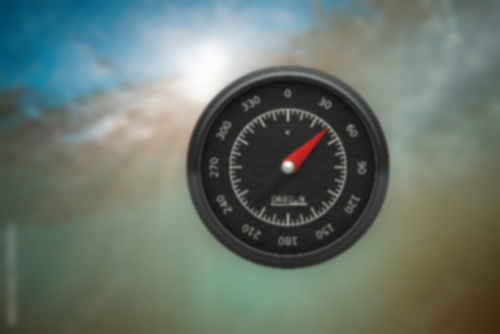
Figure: 45°
